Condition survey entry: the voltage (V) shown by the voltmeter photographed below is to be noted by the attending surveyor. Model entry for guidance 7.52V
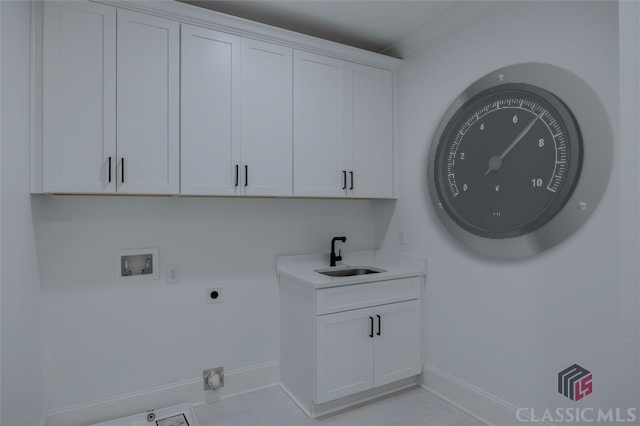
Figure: 7V
